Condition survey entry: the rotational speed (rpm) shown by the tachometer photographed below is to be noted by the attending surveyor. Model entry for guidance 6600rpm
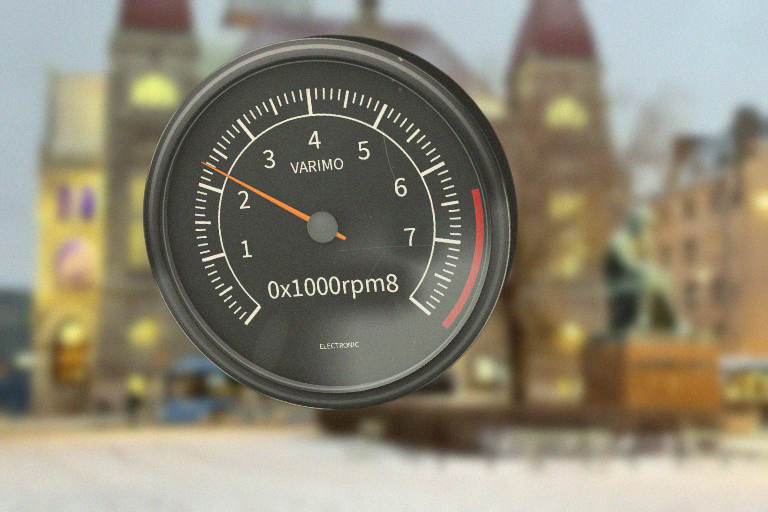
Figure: 2300rpm
